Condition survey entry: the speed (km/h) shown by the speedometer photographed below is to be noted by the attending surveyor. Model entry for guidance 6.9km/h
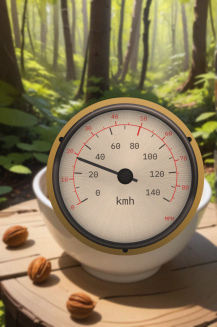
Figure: 30km/h
